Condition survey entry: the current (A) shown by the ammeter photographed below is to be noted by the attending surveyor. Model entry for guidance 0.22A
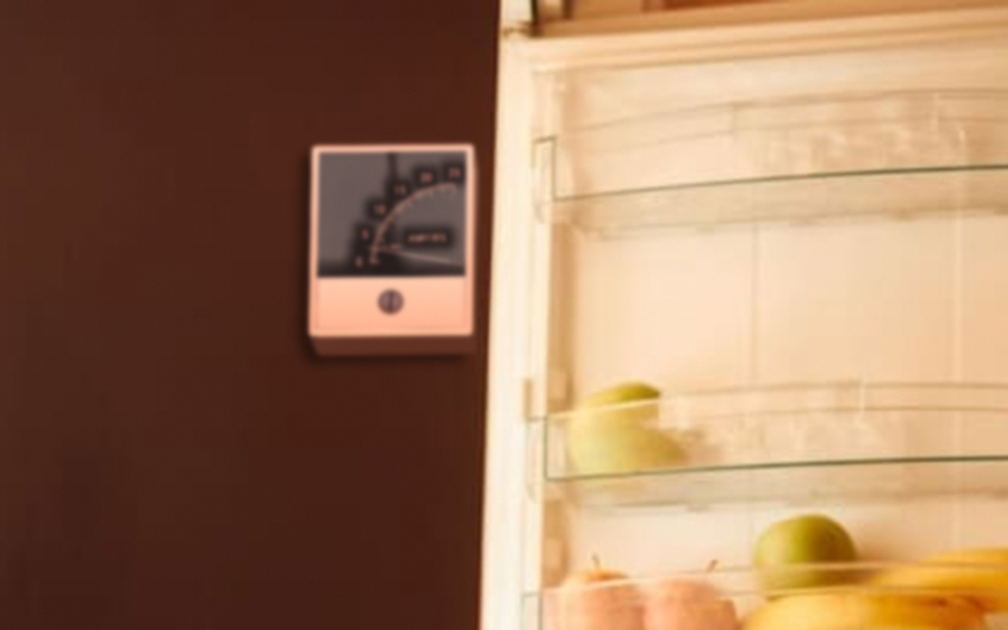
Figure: 2.5A
